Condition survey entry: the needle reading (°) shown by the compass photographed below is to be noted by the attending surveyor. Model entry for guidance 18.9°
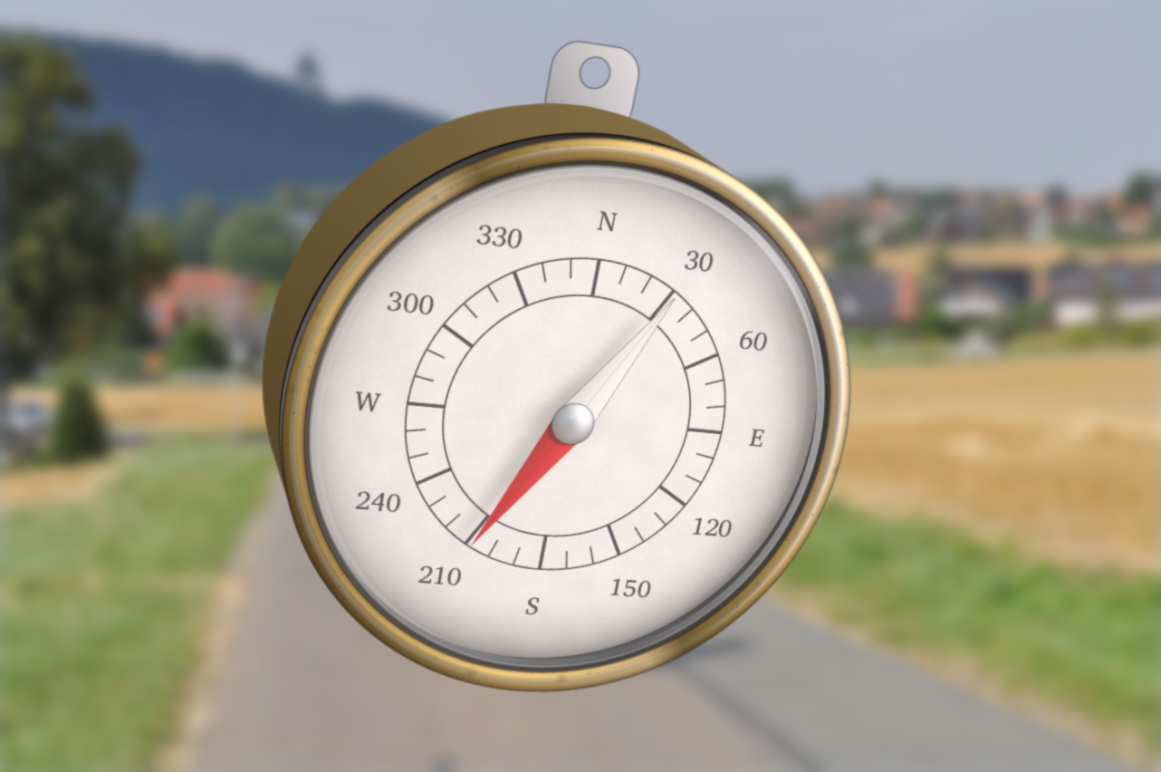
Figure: 210°
